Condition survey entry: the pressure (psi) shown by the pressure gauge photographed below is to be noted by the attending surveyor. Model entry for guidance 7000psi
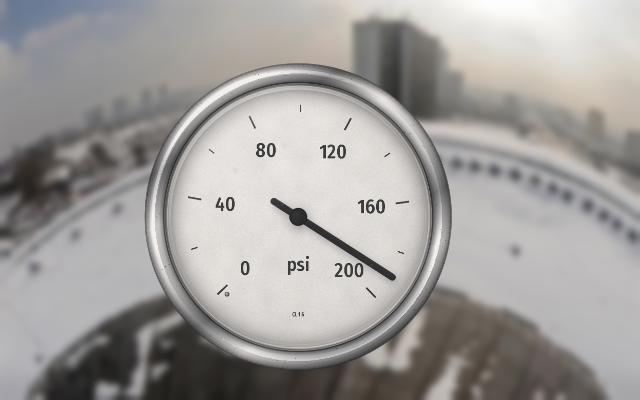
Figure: 190psi
